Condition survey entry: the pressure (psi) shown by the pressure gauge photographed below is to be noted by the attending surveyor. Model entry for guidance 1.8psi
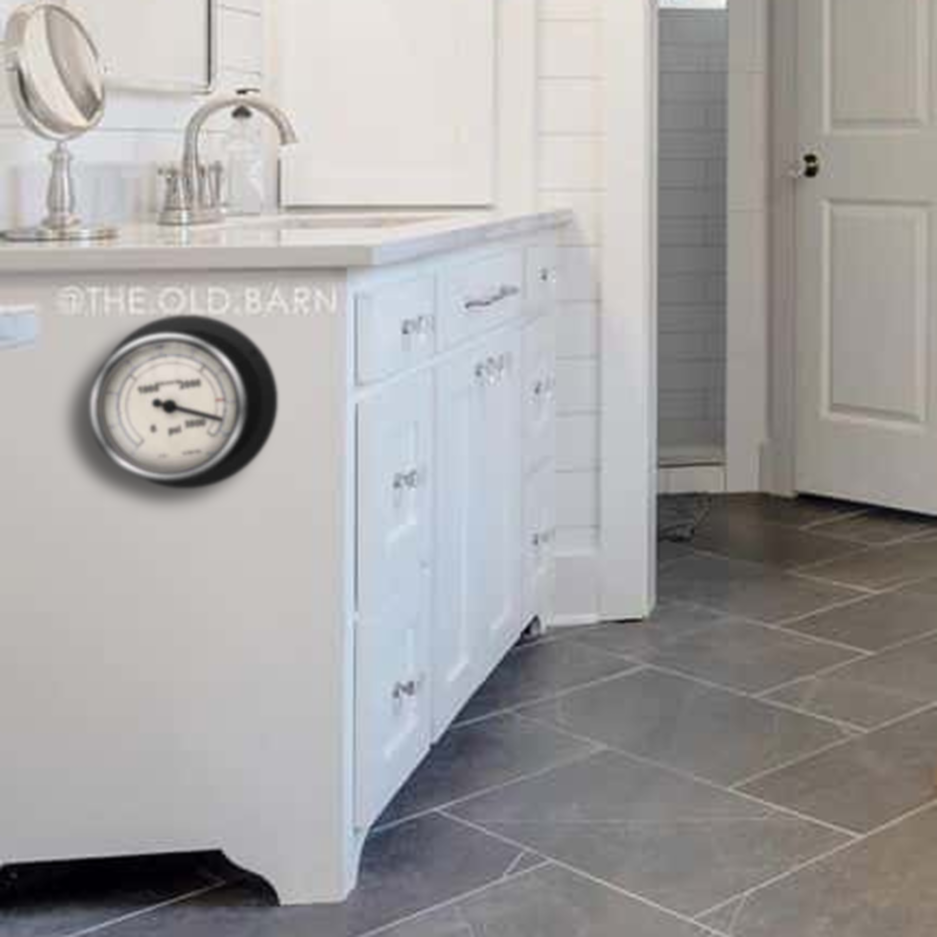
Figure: 2750psi
